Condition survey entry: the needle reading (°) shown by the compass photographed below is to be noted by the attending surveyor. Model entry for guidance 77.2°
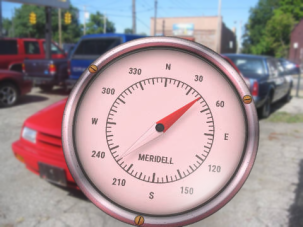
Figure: 45°
